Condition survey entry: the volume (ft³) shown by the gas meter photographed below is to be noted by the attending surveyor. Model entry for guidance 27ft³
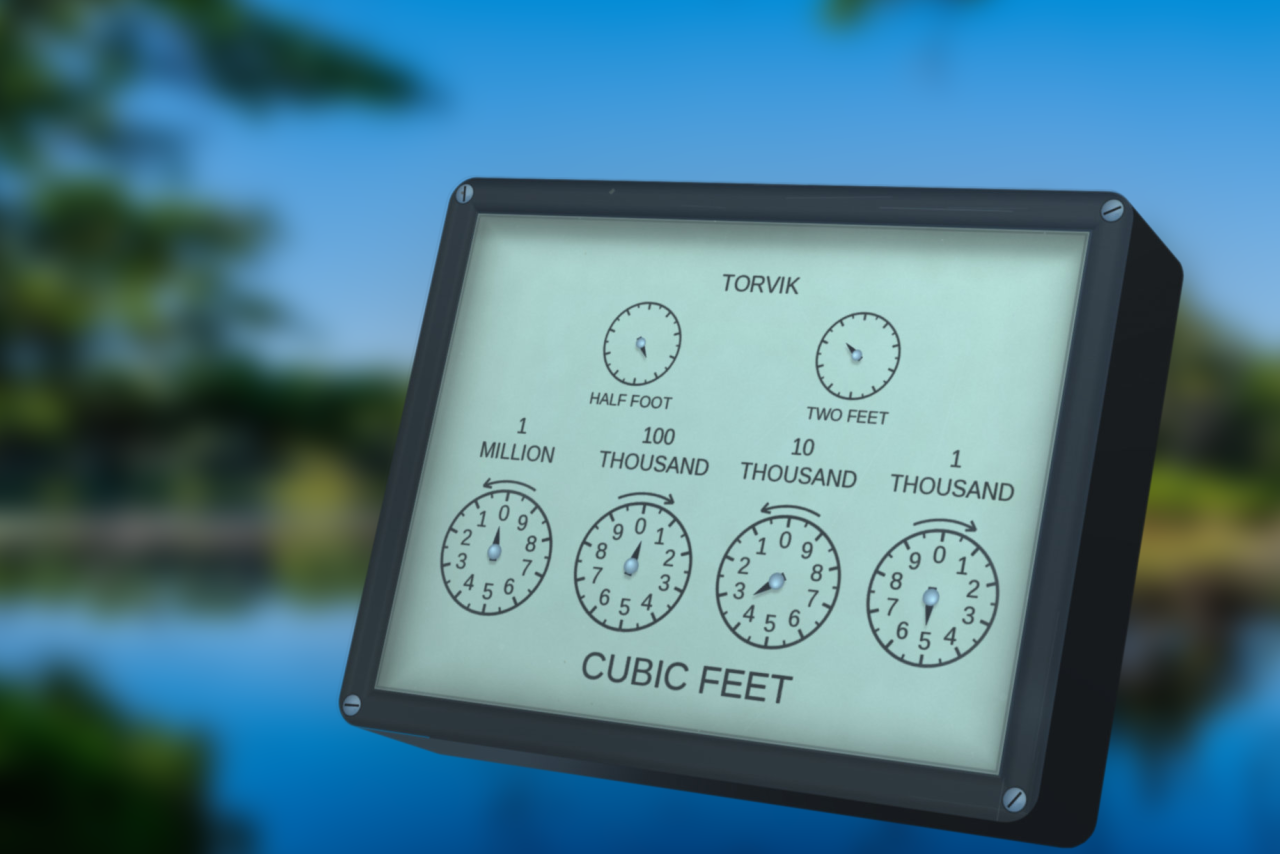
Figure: 3500ft³
